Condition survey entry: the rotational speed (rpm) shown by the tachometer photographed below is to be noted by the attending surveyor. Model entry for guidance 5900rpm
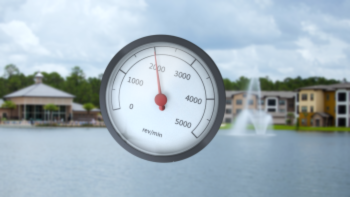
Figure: 2000rpm
